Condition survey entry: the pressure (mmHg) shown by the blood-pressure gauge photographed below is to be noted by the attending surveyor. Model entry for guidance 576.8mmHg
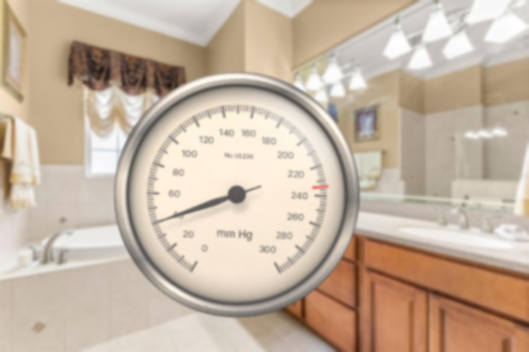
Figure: 40mmHg
